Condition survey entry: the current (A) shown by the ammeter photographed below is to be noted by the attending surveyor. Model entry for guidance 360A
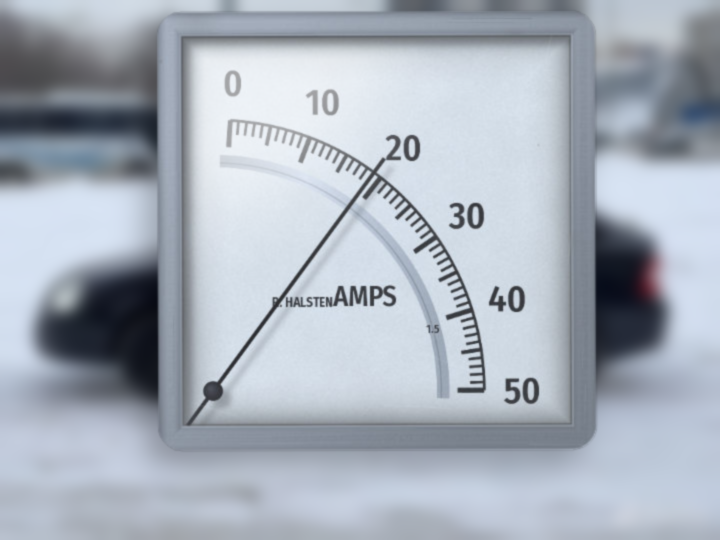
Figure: 19A
